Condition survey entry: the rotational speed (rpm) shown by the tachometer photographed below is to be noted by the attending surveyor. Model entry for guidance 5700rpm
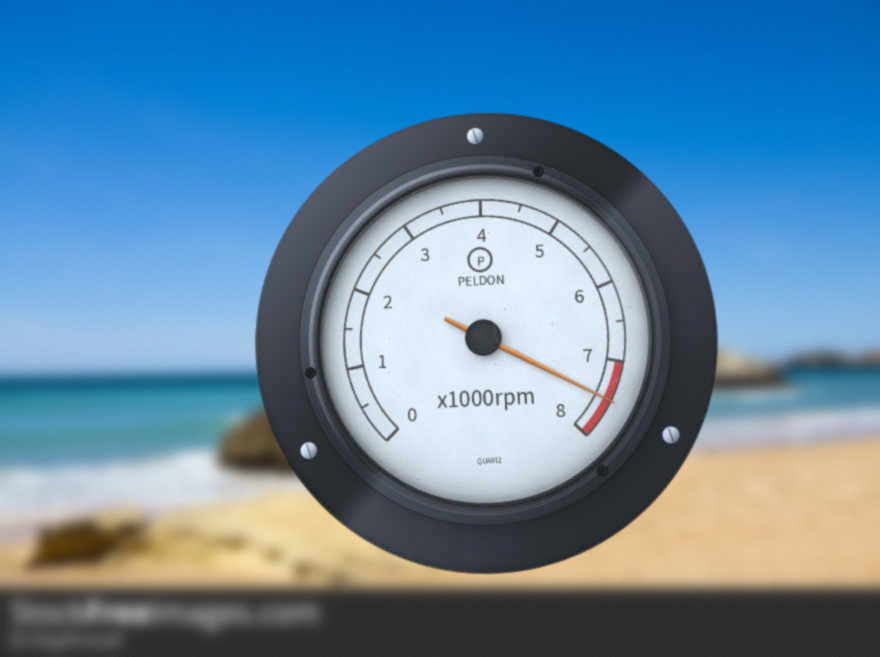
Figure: 7500rpm
